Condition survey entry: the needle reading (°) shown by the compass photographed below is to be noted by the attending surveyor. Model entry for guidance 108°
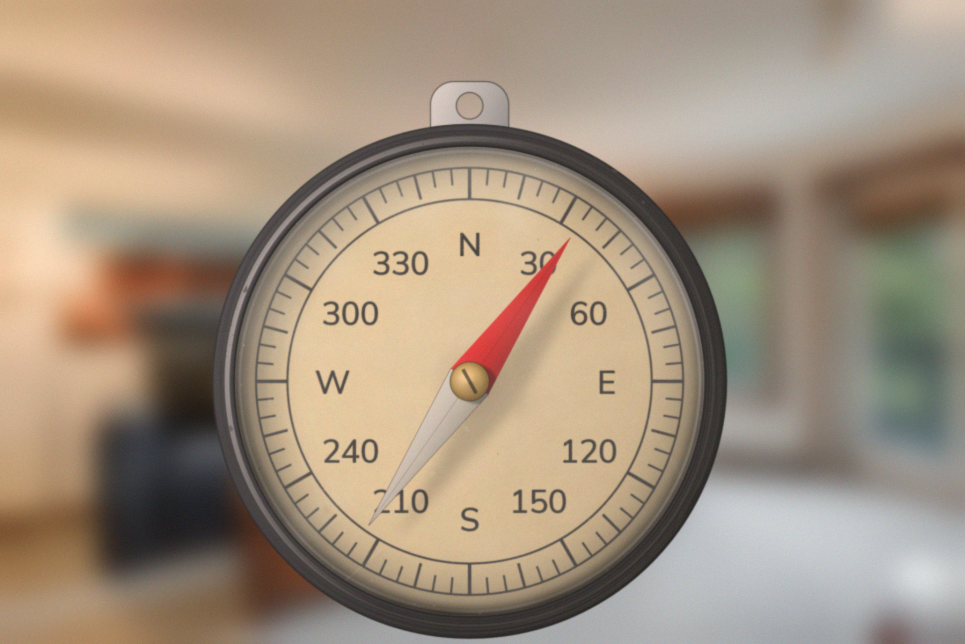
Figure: 35°
